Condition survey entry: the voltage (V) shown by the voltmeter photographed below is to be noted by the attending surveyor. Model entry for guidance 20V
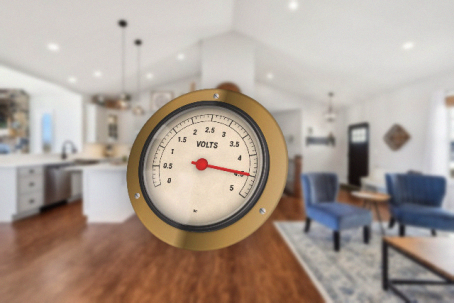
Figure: 4.5V
